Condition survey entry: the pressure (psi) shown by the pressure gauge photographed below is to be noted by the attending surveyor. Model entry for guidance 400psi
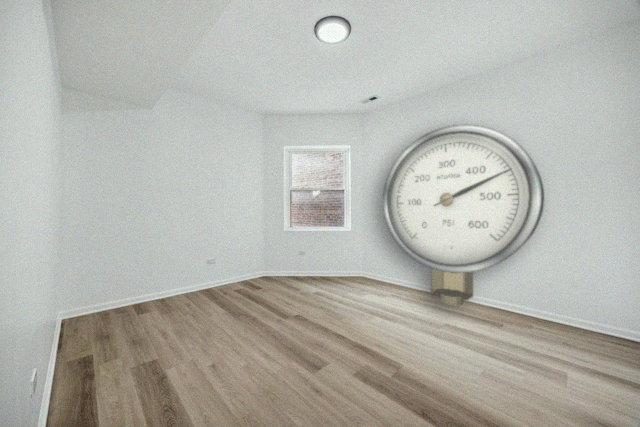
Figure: 450psi
